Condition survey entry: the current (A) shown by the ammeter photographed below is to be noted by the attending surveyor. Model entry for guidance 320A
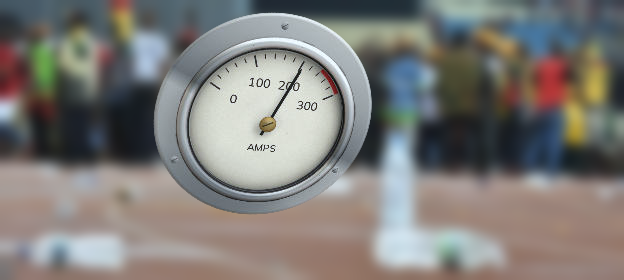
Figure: 200A
